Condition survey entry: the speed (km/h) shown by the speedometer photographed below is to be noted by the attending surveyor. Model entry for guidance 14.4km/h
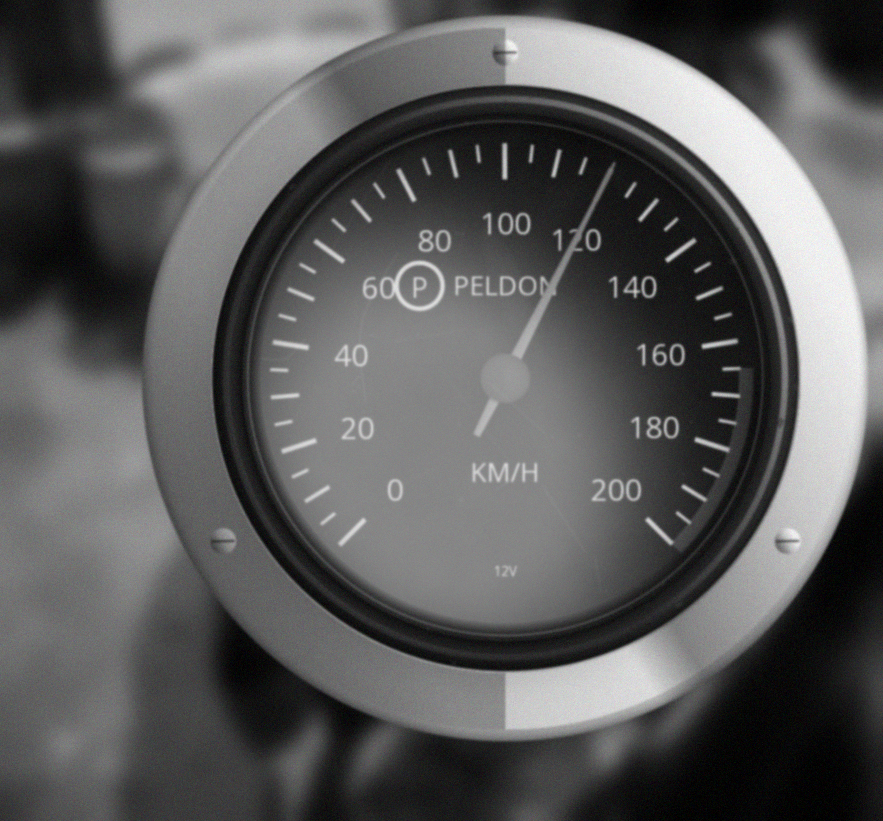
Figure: 120km/h
